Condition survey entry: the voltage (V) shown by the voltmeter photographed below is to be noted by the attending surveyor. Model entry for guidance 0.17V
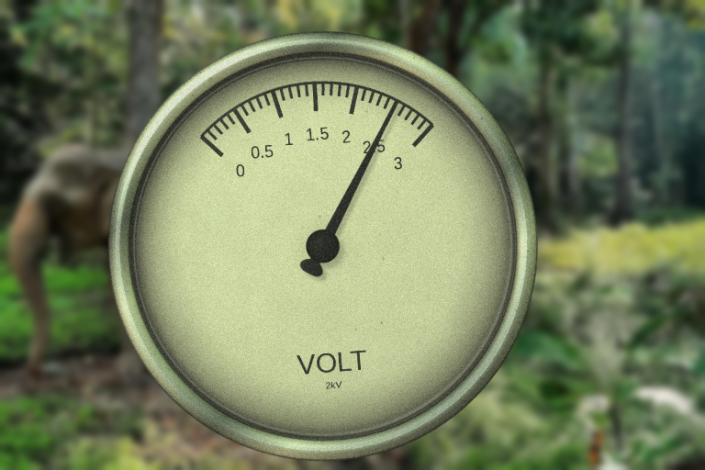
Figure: 2.5V
